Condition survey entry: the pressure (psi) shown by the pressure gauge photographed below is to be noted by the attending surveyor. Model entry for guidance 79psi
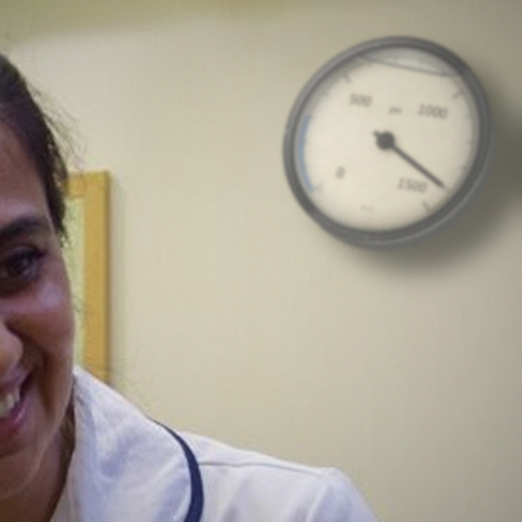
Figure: 1400psi
